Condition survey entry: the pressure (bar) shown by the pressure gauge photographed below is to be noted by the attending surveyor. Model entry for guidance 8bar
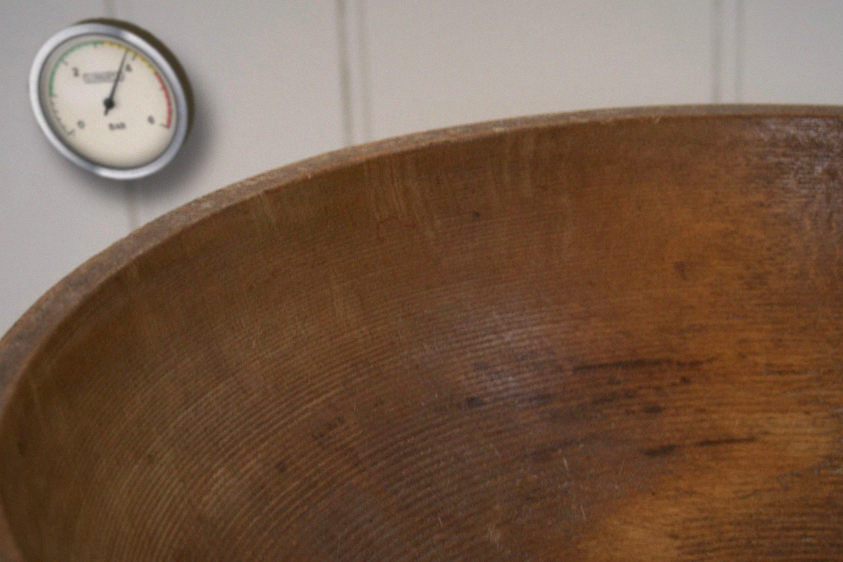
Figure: 3.8bar
